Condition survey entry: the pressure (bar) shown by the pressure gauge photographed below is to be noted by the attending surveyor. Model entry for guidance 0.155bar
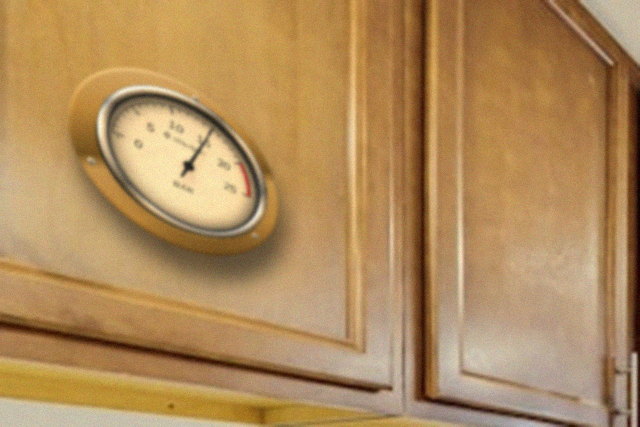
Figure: 15bar
